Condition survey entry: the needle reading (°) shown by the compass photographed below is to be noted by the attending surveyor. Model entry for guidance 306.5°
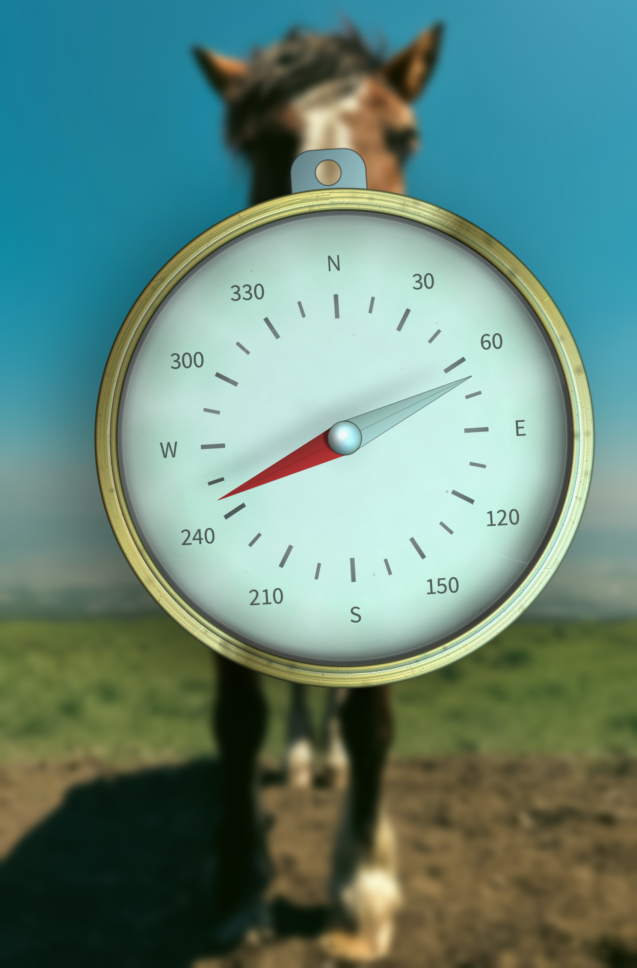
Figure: 247.5°
